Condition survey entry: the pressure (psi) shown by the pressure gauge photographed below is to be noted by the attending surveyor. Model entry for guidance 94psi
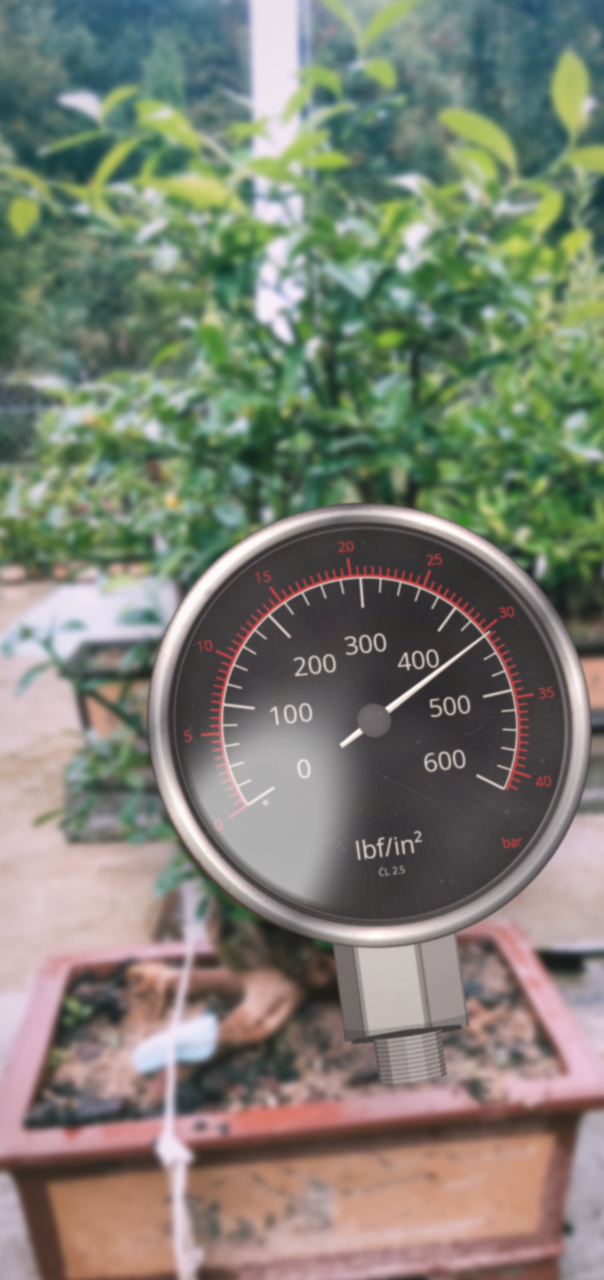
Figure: 440psi
